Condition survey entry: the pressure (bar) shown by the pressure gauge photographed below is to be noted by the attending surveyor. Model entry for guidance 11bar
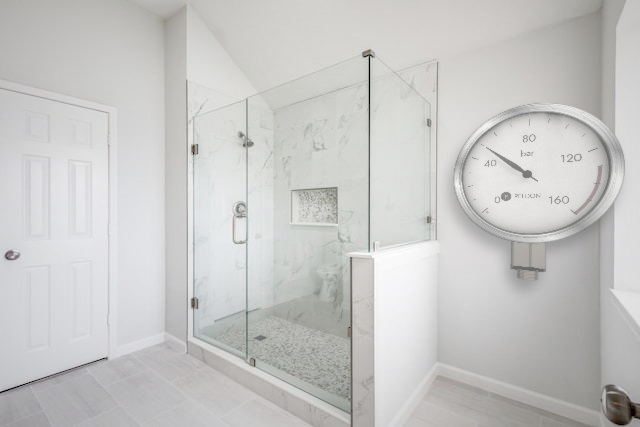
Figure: 50bar
